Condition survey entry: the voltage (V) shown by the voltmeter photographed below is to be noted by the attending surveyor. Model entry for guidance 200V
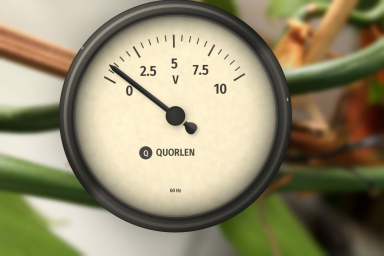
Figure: 0.75V
